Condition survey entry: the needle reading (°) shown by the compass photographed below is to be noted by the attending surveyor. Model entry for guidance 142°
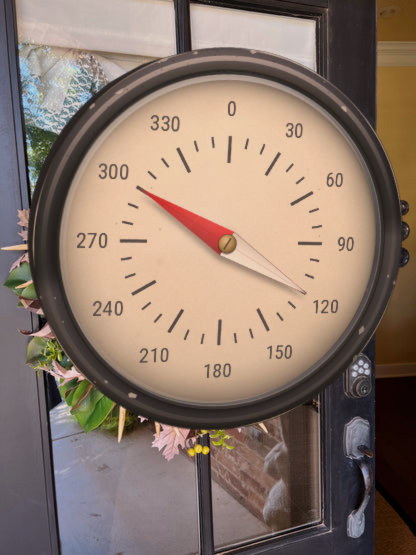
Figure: 300°
